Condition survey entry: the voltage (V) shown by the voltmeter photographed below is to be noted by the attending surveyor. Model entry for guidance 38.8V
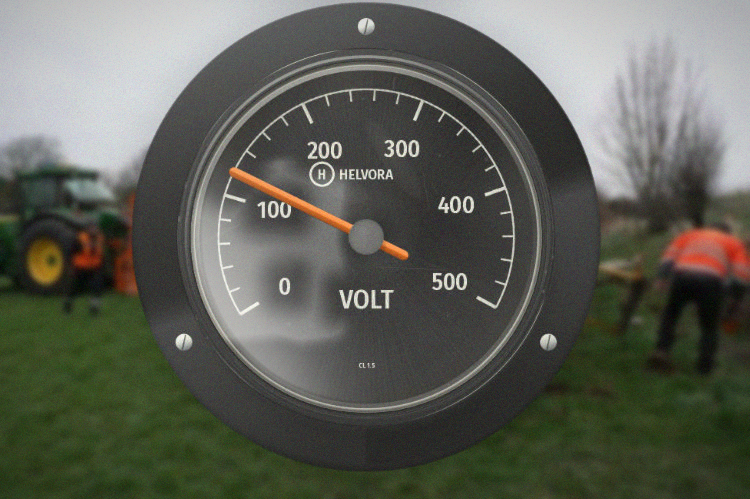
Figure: 120V
